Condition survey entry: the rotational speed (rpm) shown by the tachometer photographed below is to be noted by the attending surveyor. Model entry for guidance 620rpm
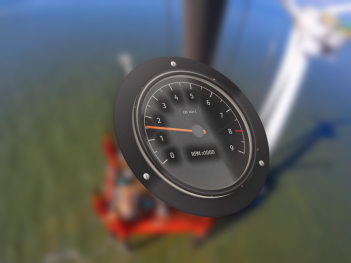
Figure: 1500rpm
